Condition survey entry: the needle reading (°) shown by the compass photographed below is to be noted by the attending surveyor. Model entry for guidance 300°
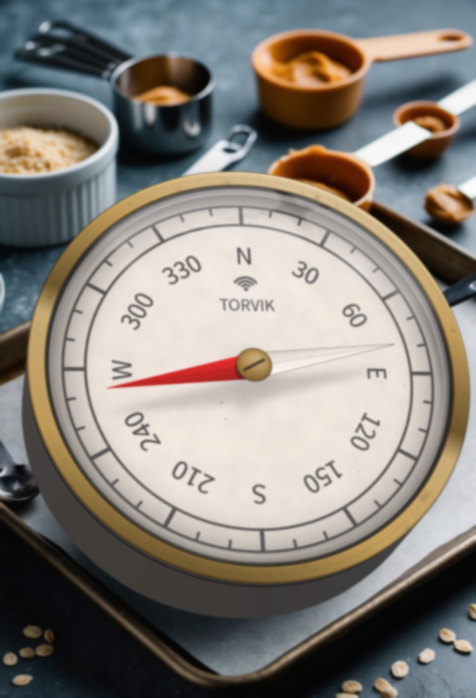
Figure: 260°
